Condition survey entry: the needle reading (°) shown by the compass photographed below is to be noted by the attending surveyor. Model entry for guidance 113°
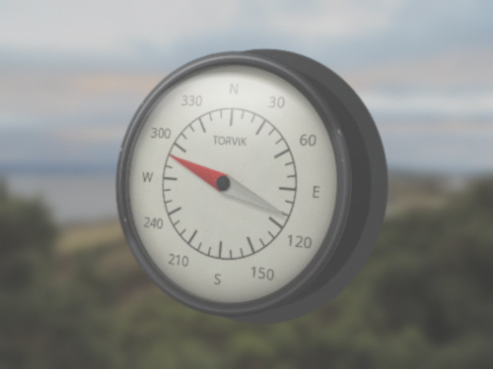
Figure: 290°
